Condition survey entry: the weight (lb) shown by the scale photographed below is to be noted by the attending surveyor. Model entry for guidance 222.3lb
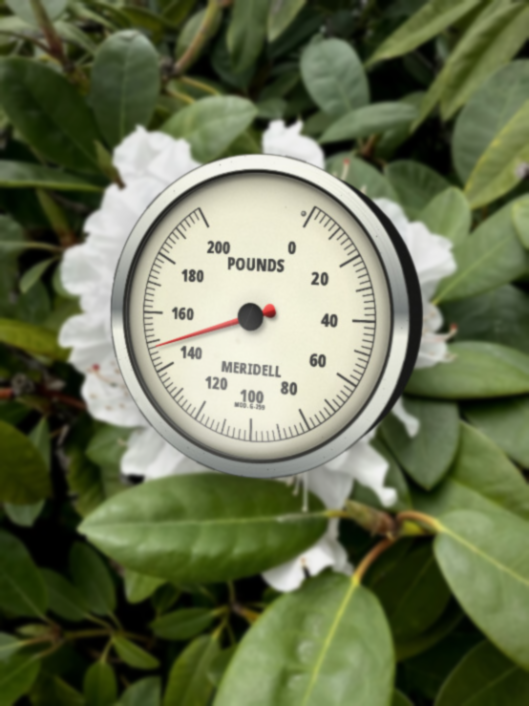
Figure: 148lb
